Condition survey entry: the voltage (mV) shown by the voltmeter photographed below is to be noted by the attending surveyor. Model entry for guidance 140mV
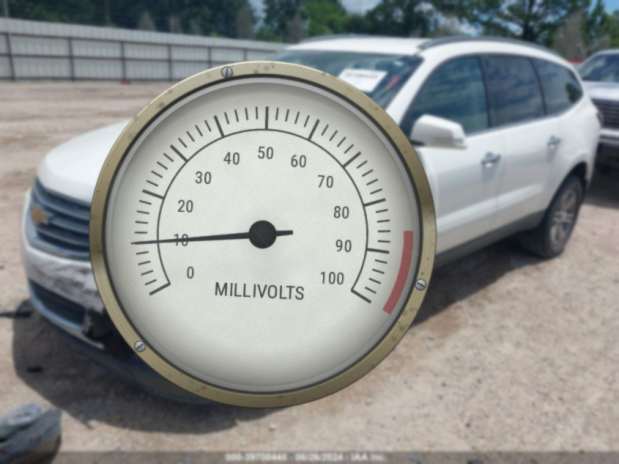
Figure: 10mV
